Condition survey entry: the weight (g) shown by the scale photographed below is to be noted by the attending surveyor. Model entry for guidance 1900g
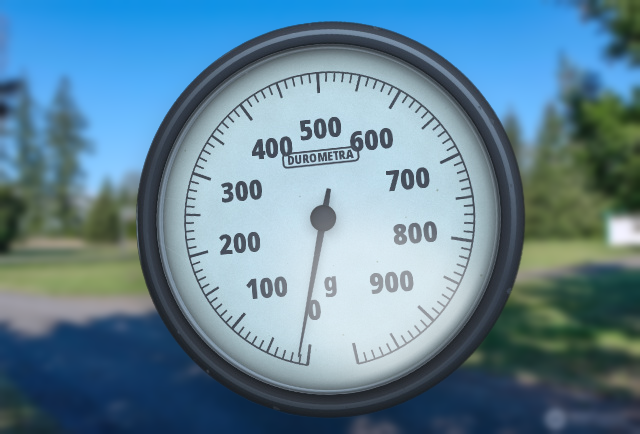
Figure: 10g
